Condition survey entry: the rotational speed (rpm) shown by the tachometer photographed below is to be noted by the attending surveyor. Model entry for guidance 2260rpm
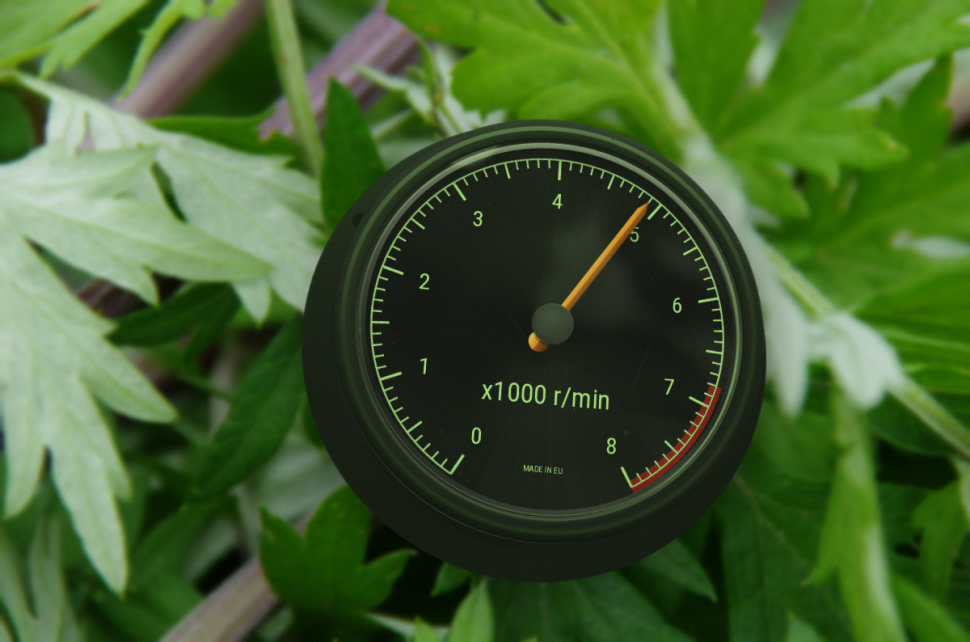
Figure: 4900rpm
